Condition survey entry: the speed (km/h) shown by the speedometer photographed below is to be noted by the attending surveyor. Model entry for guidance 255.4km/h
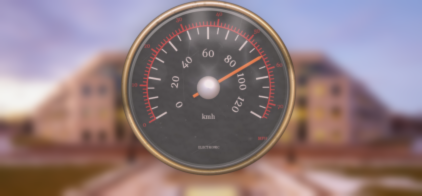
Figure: 90km/h
